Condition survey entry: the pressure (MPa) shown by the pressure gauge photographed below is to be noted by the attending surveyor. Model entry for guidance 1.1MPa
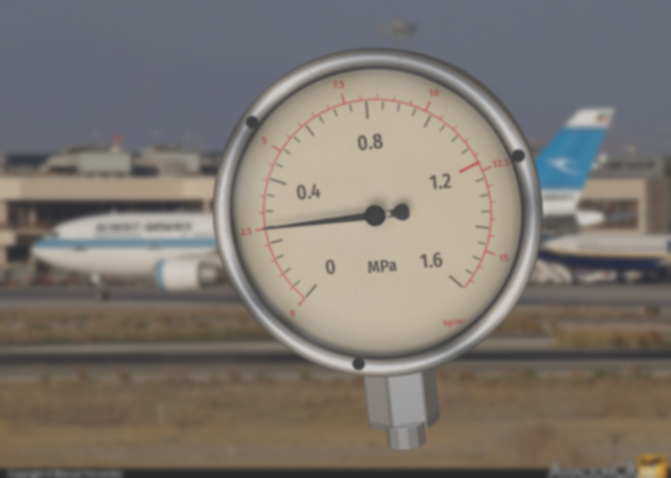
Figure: 0.25MPa
